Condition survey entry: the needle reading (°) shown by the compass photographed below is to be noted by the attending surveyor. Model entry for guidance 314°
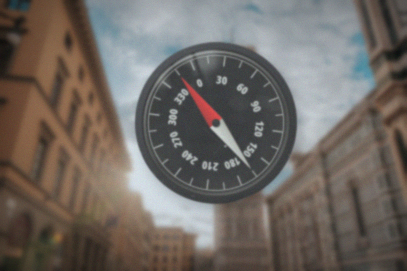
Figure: 345°
